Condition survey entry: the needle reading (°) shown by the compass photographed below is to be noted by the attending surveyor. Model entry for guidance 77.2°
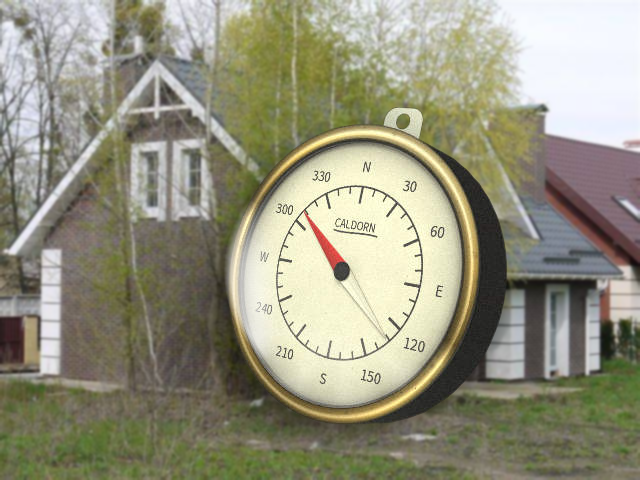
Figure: 310°
